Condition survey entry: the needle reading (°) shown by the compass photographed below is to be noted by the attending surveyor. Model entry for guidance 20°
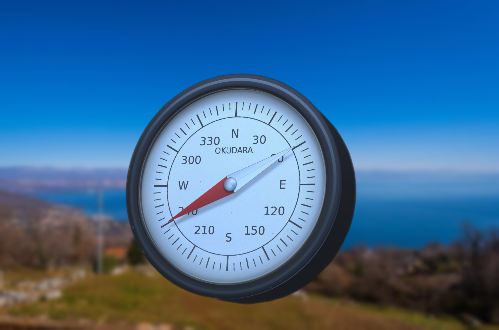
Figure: 240°
